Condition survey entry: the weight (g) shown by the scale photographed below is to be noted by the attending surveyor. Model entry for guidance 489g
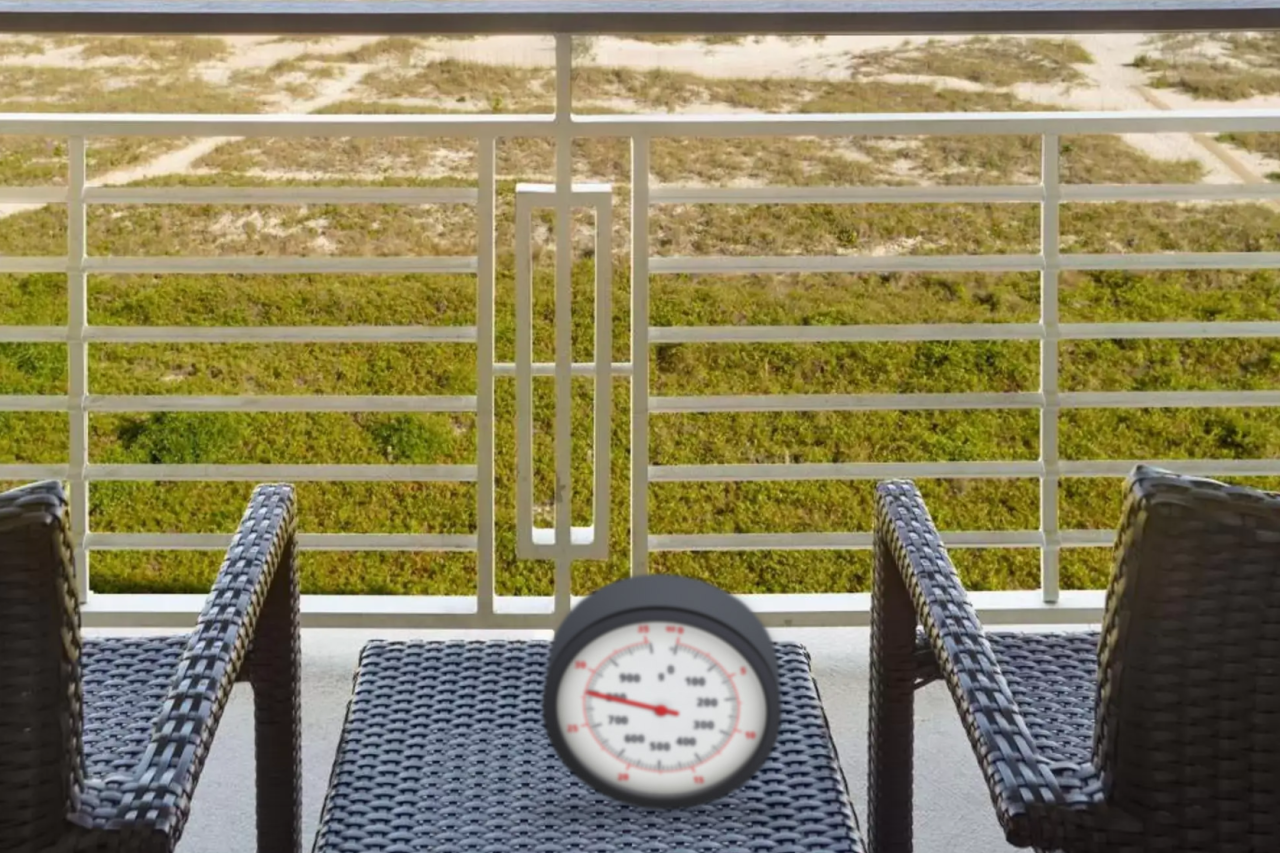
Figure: 800g
